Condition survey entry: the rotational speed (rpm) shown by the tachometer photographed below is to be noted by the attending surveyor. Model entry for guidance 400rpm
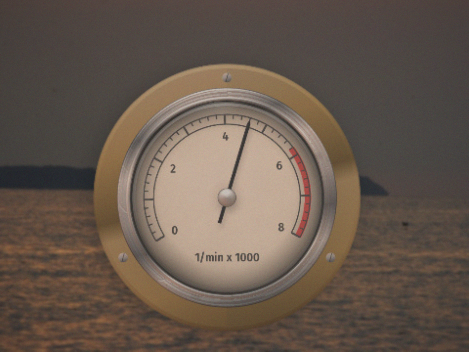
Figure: 4600rpm
